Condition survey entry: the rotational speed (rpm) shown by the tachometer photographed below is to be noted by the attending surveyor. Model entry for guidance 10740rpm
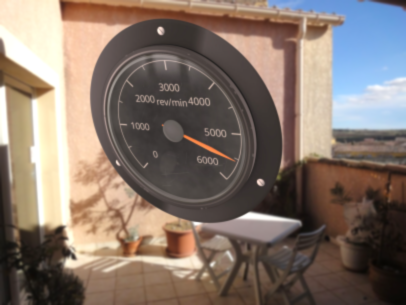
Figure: 5500rpm
